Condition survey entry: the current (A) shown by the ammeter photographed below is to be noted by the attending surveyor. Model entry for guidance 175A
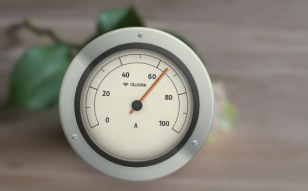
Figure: 65A
